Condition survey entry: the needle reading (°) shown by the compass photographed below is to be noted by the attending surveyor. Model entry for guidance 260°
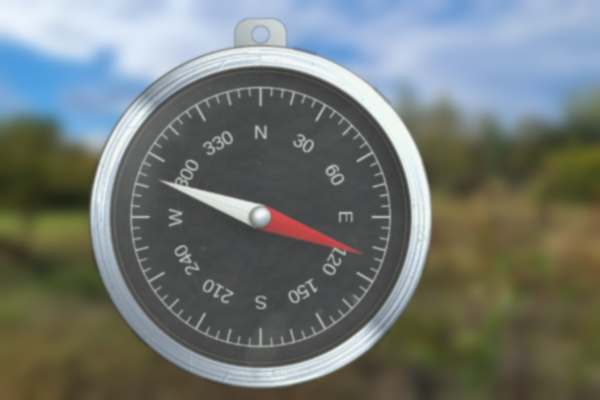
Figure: 110°
